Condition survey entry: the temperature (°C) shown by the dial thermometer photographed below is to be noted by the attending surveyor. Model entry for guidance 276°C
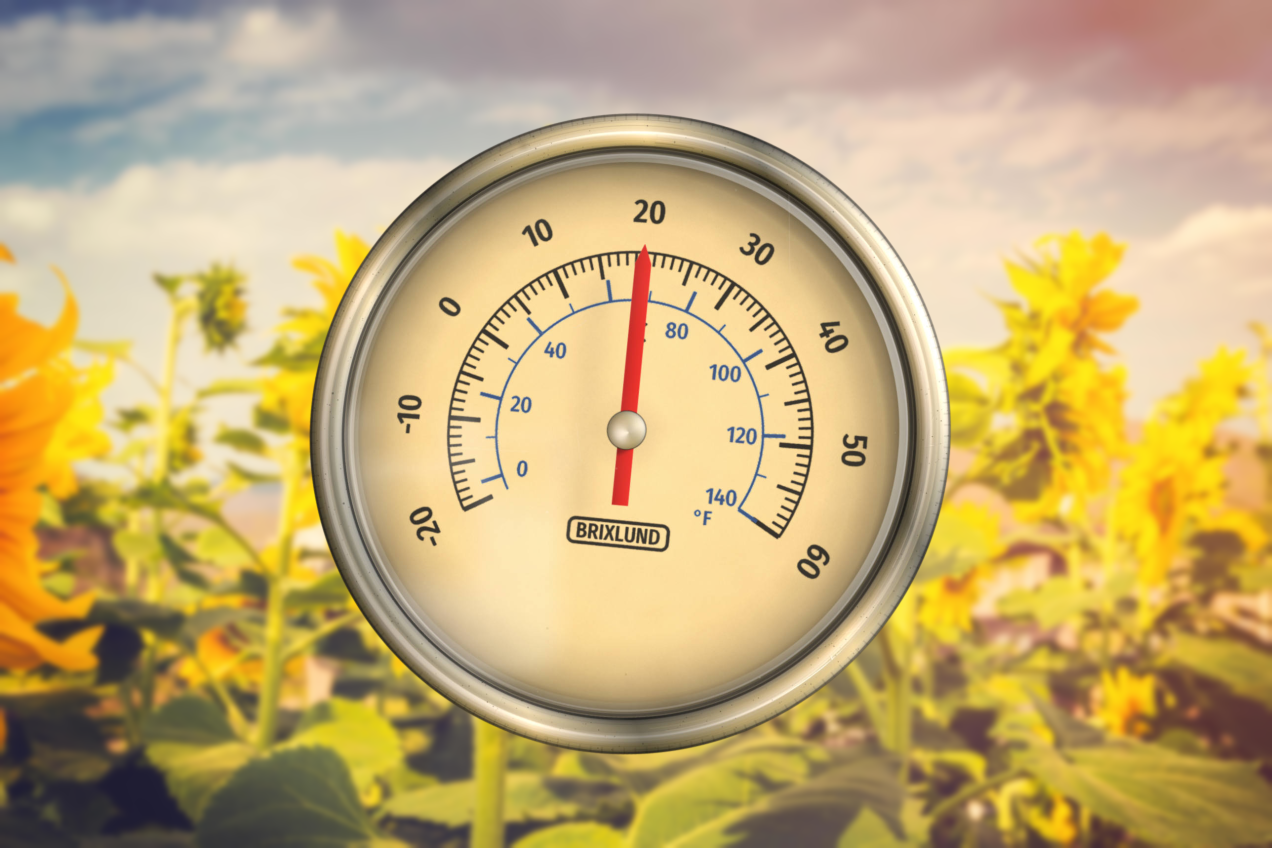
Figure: 20°C
